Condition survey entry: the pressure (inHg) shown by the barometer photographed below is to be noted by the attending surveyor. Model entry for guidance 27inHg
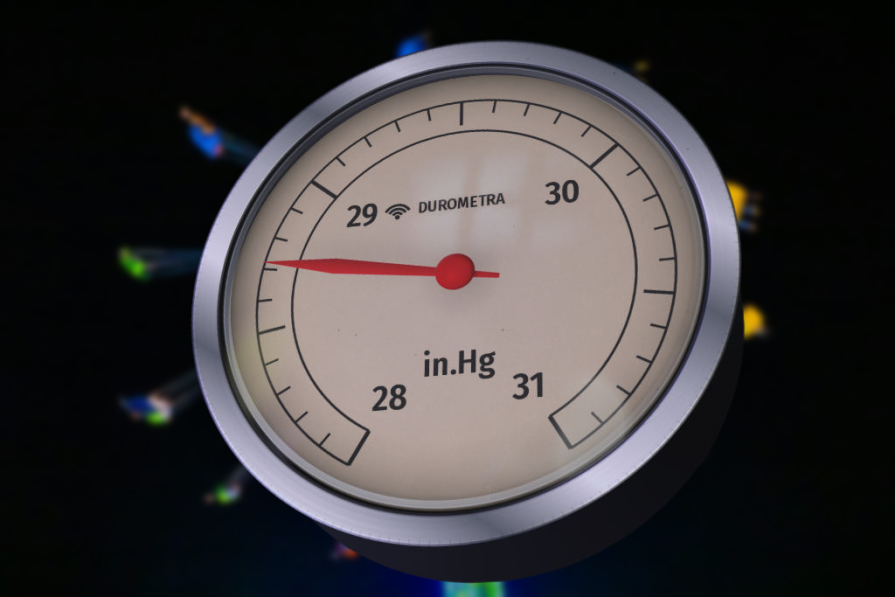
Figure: 28.7inHg
